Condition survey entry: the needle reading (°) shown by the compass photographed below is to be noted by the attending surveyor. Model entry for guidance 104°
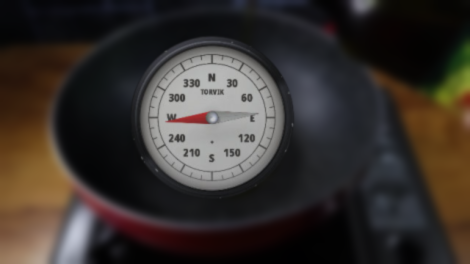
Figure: 265°
